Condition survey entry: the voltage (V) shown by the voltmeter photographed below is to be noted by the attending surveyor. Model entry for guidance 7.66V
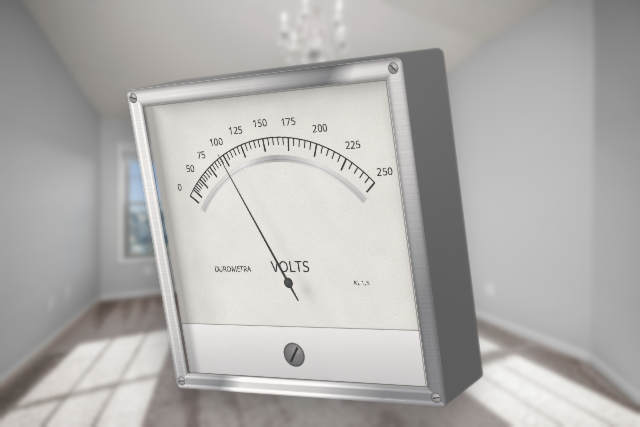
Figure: 100V
